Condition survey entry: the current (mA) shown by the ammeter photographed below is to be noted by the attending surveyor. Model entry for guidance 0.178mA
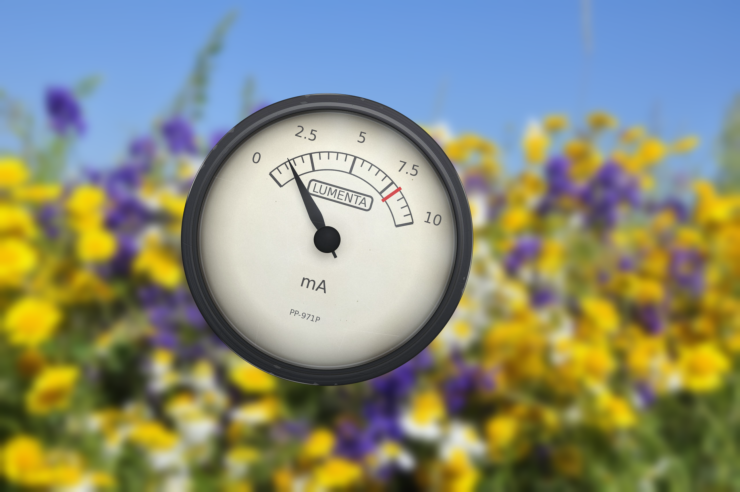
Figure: 1.25mA
